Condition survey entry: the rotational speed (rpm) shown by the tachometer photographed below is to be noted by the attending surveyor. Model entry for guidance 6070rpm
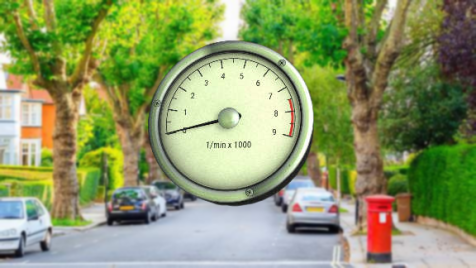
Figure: 0rpm
